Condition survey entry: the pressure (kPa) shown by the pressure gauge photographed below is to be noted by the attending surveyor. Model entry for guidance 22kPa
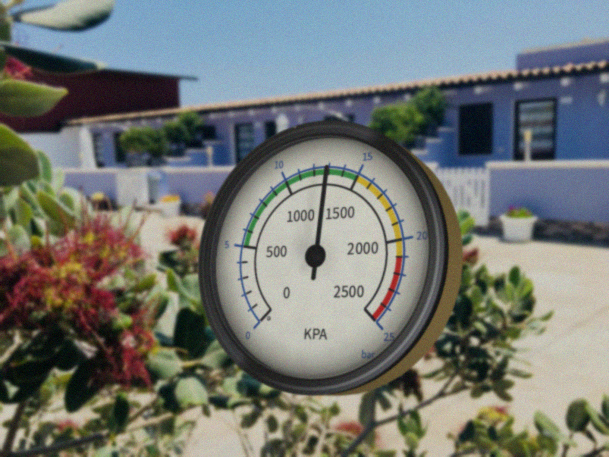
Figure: 1300kPa
